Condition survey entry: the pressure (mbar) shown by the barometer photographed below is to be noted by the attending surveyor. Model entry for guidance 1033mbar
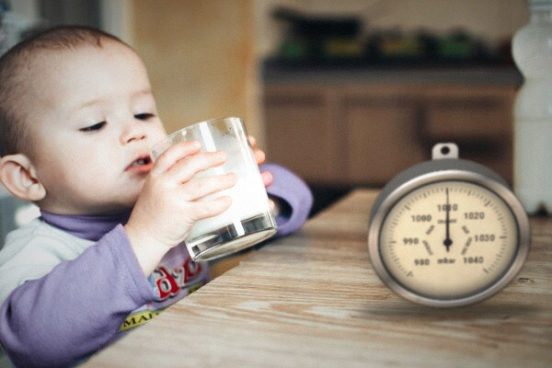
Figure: 1010mbar
